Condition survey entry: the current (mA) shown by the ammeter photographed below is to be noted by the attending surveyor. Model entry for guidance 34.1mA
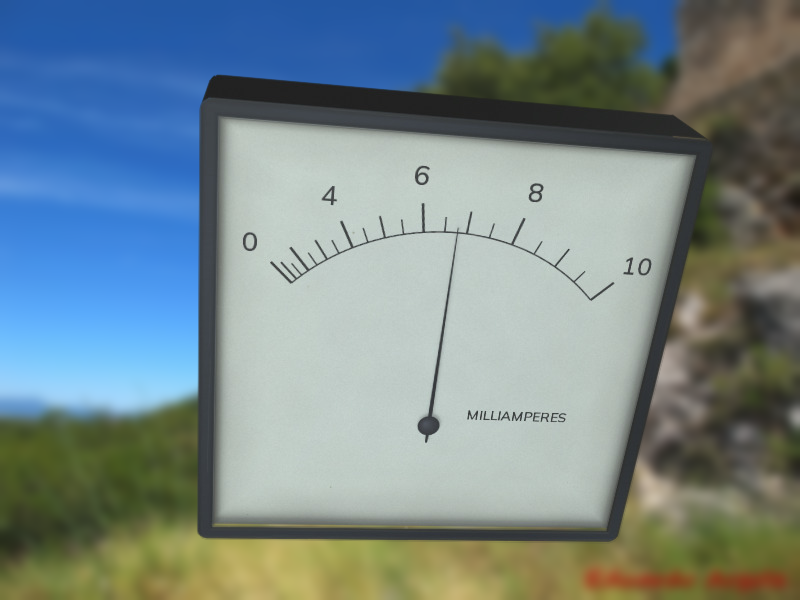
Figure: 6.75mA
